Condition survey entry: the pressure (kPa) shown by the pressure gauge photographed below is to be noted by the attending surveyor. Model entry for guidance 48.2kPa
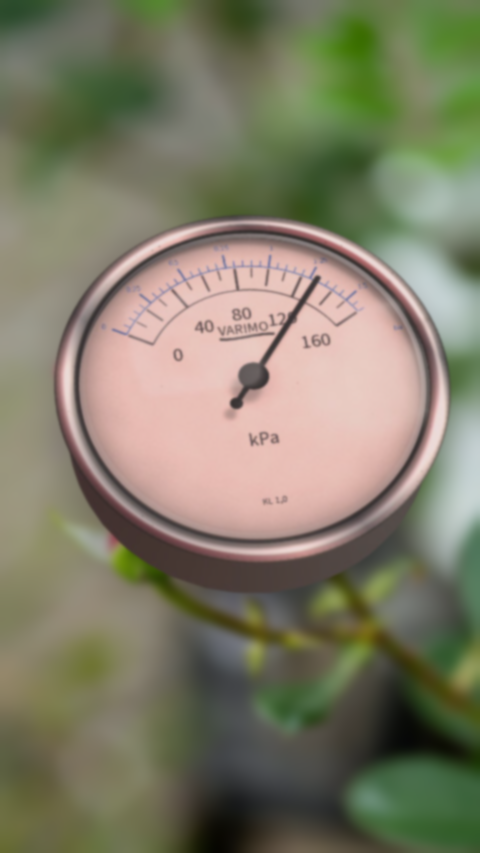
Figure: 130kPa
